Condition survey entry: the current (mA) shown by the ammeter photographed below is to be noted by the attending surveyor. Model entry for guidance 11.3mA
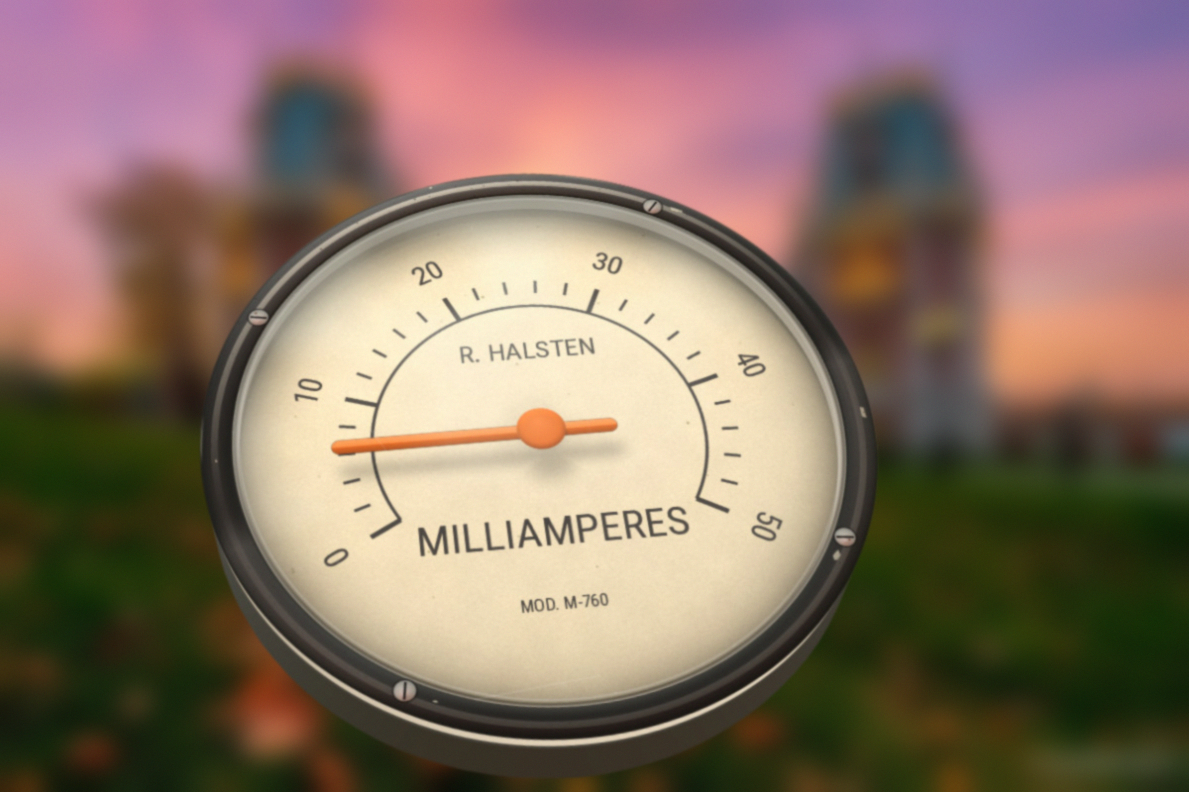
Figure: 6mA
